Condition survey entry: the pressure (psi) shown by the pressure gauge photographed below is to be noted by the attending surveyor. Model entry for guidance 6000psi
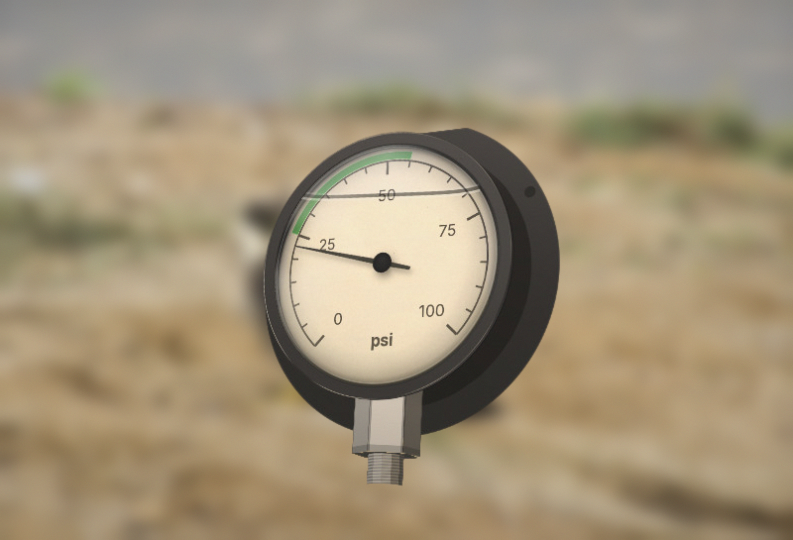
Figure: 22.5psi
